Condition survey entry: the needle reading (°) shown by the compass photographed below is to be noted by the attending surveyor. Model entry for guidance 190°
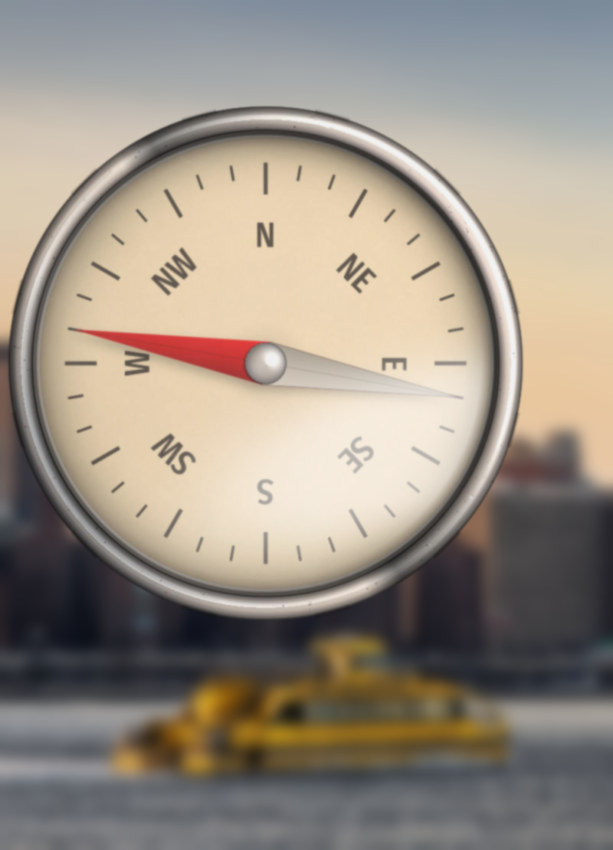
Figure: 280°
